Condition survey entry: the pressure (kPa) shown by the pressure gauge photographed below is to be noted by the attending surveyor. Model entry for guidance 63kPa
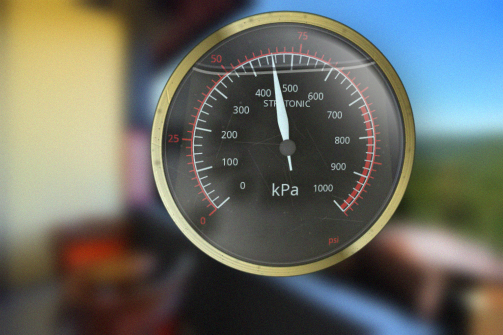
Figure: 450kPa
